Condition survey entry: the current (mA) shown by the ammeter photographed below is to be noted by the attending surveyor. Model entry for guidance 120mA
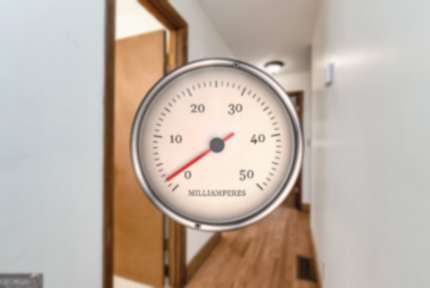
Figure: 2mA
